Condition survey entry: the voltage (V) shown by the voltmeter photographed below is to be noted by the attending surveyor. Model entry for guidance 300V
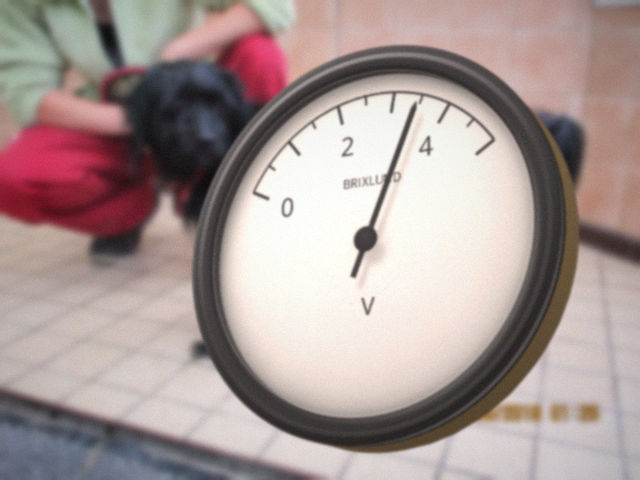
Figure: 3.5V
